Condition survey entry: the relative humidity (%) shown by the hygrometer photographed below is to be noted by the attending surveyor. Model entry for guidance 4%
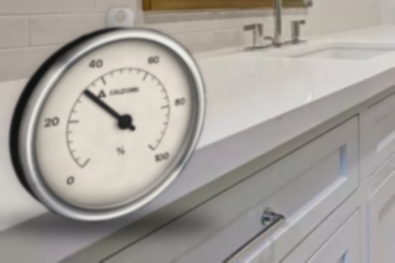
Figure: 32%
